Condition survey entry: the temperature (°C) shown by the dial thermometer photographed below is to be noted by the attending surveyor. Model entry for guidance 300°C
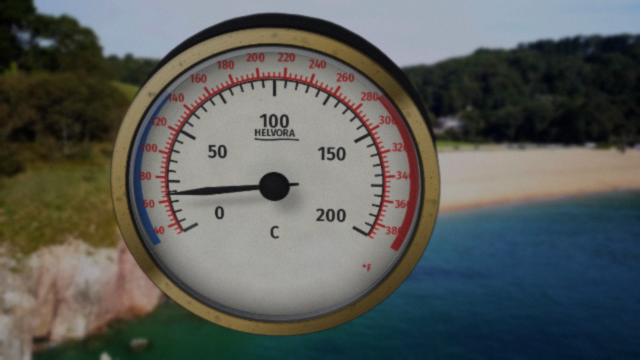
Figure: 20°C
